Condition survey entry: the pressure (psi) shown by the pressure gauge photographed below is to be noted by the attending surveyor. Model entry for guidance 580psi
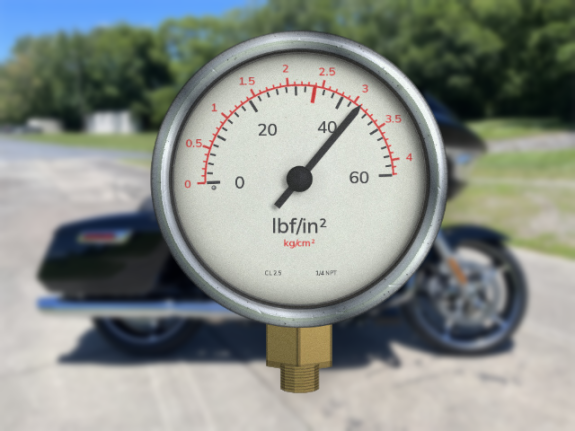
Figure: 44psi
